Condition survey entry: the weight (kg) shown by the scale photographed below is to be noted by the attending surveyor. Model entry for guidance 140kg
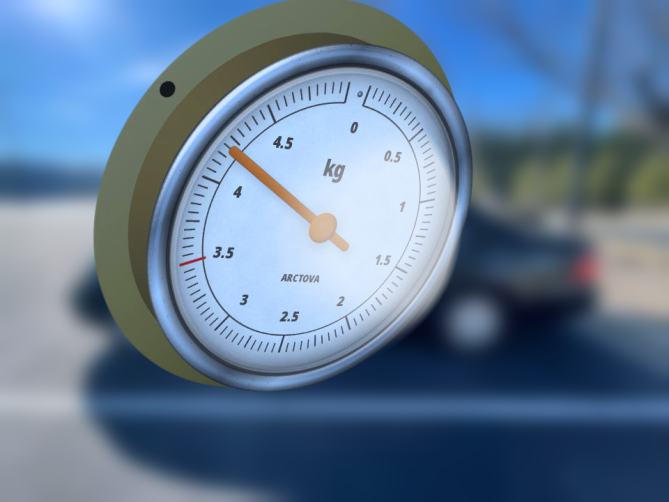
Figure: 4.2kg
